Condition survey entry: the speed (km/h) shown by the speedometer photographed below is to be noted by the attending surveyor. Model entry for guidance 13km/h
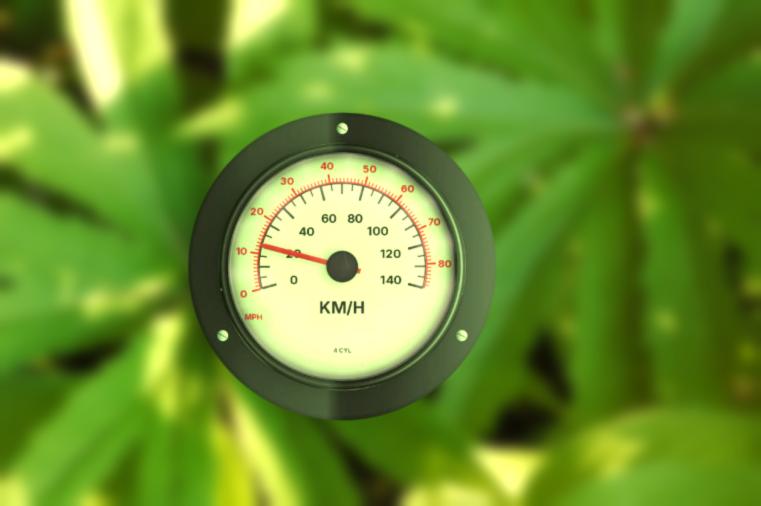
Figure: 20km/h
